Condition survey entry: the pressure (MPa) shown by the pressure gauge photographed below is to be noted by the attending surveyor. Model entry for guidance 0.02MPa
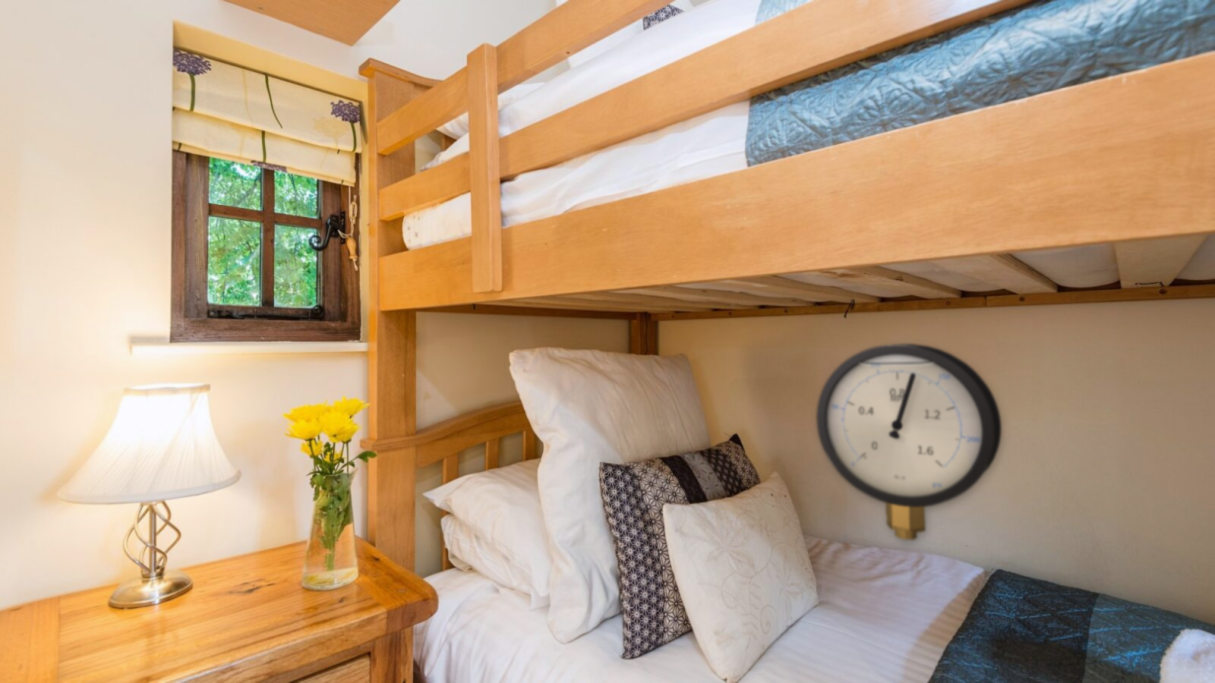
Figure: 0.9MPa
